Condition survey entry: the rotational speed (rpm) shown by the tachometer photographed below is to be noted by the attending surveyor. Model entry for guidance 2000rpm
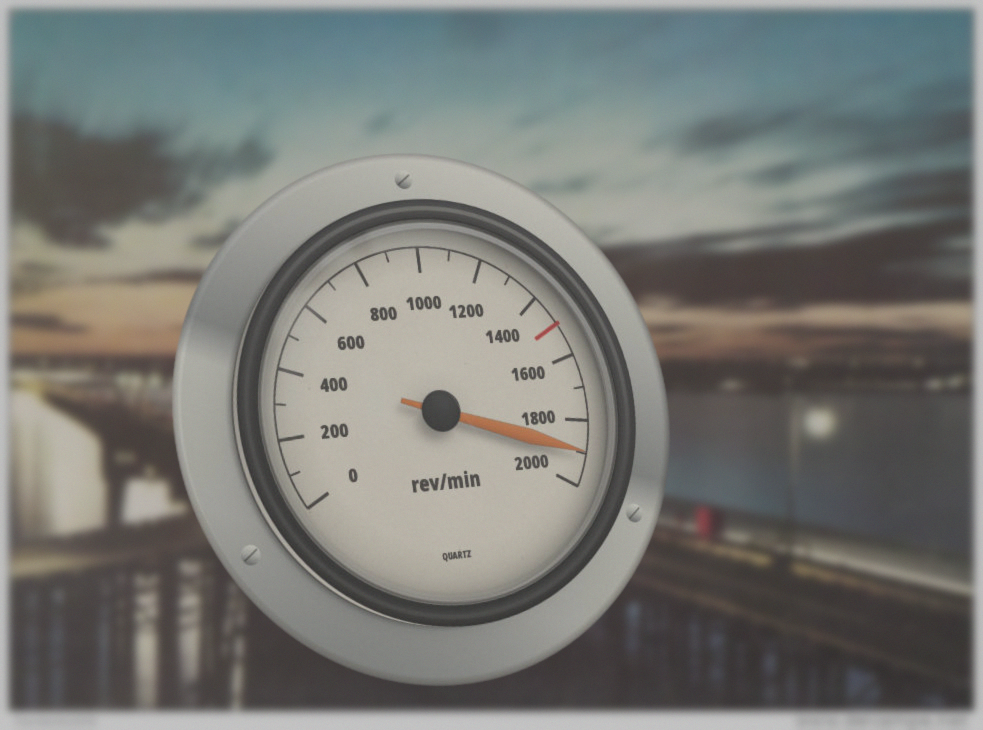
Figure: 1900rpm
